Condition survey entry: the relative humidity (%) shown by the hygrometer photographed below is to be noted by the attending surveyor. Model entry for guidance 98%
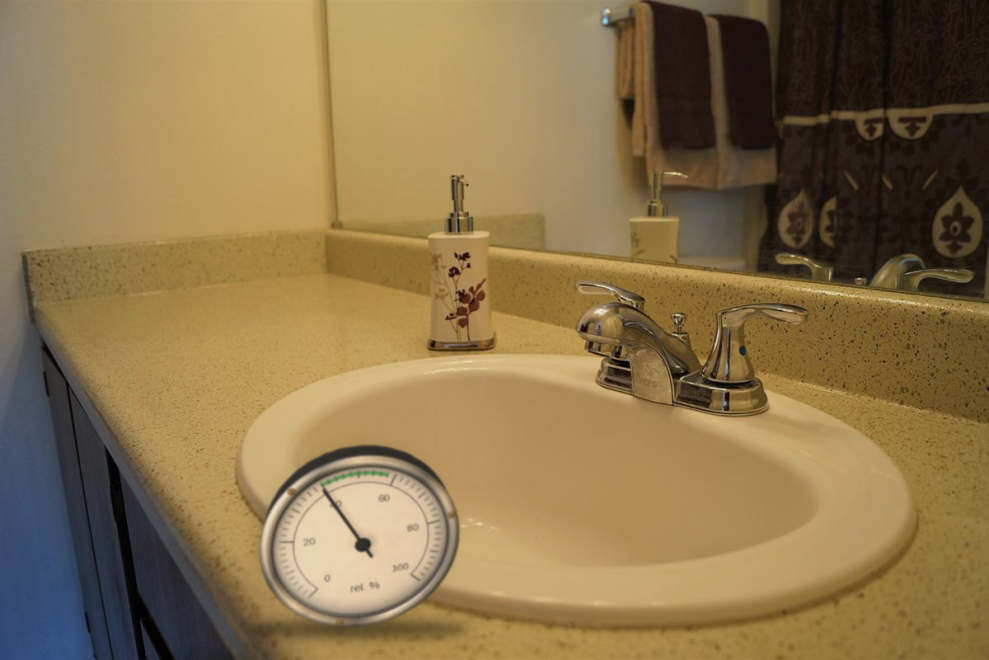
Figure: 40%
